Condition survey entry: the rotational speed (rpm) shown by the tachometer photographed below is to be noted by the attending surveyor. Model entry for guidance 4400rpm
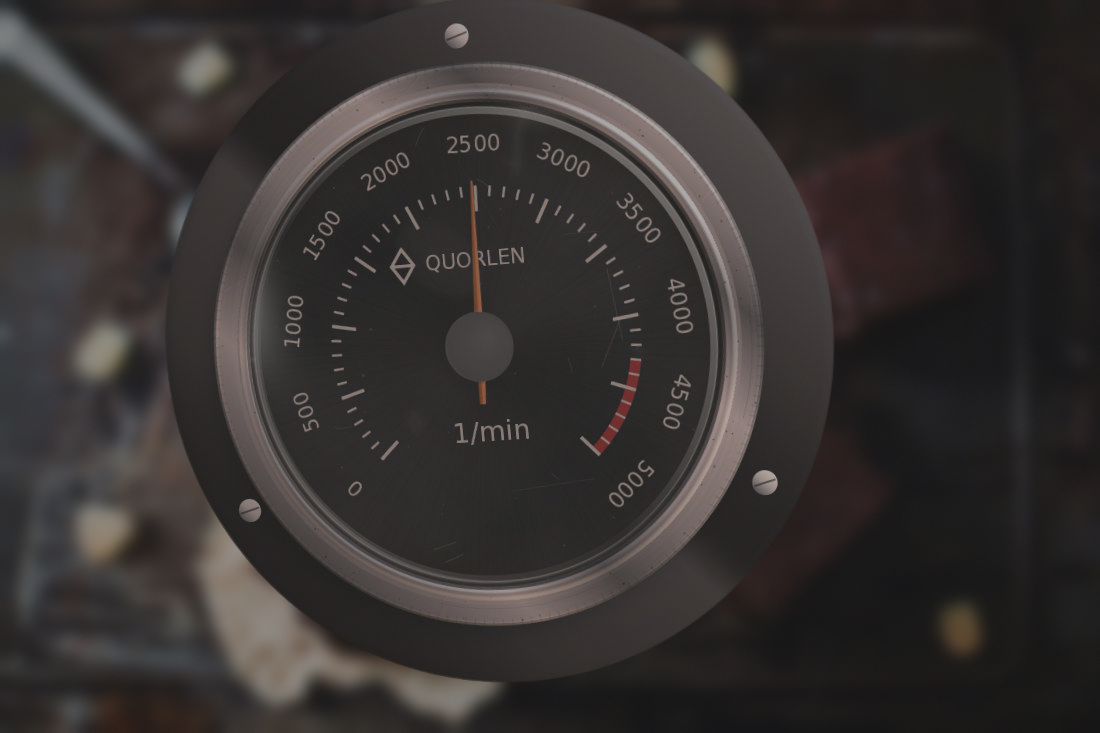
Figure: 2500rpm
